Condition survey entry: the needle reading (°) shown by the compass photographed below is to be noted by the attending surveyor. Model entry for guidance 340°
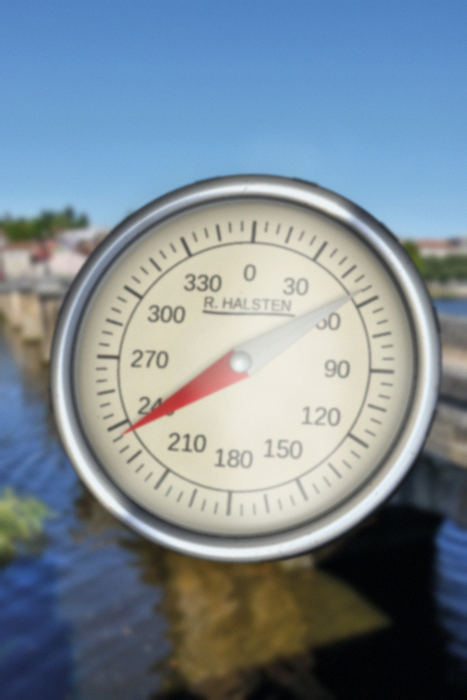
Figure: 235°
